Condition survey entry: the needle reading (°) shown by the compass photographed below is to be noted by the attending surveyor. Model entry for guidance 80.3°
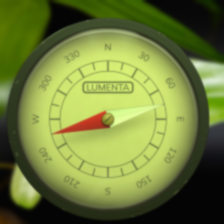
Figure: 255°
